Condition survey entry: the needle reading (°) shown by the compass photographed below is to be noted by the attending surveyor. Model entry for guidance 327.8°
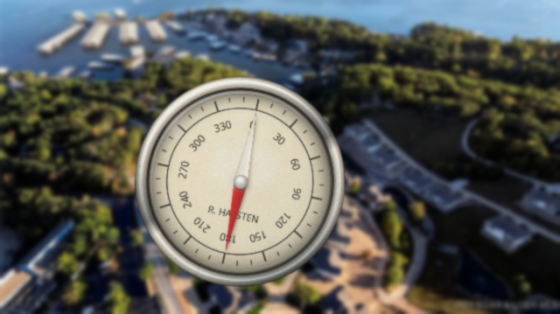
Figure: 180°
